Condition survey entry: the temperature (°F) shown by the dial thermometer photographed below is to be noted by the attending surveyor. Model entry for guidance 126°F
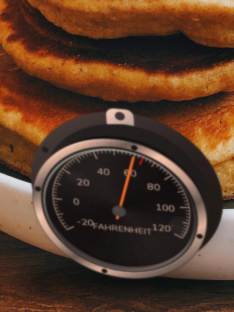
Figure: 60°F
